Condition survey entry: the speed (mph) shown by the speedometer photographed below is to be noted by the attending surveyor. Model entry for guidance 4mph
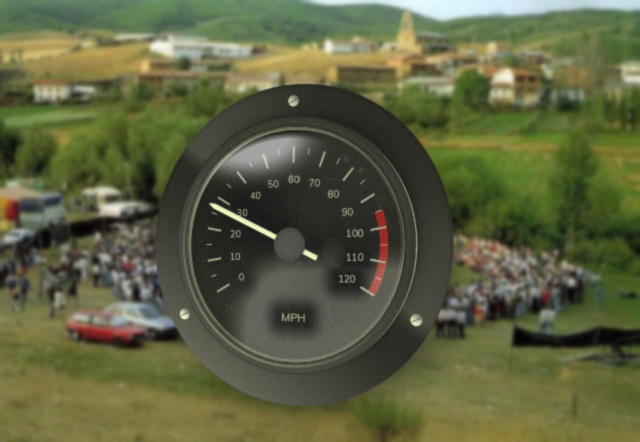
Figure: 27.5mph
